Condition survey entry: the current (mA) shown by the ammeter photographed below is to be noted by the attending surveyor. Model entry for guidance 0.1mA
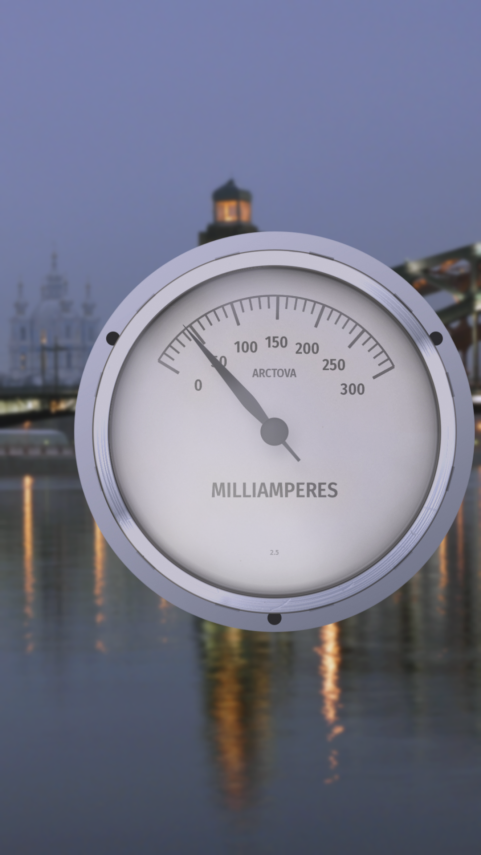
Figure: 45mA
